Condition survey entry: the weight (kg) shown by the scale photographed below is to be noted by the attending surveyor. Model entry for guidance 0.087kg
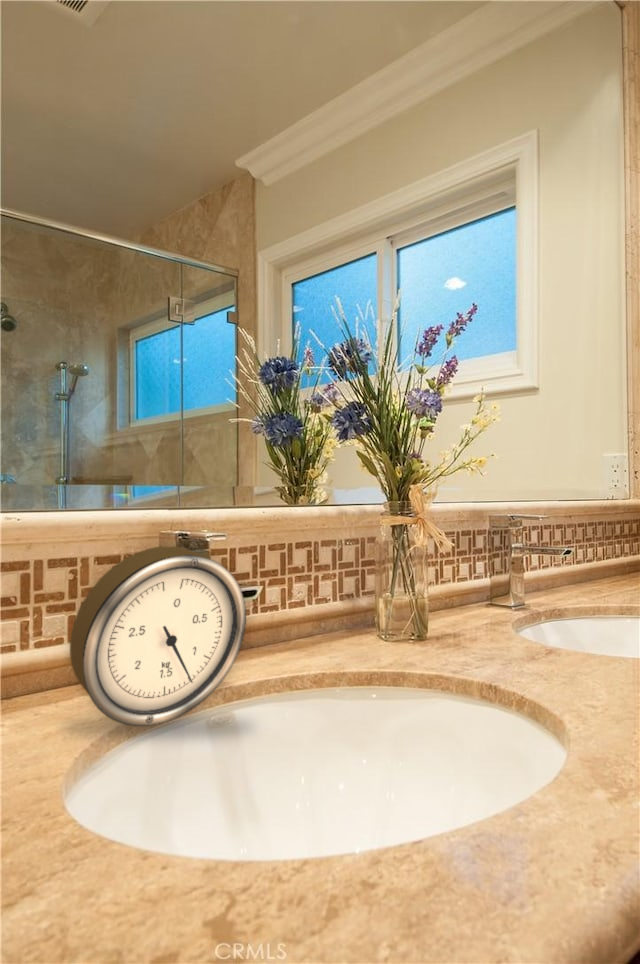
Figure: 1.25kg
